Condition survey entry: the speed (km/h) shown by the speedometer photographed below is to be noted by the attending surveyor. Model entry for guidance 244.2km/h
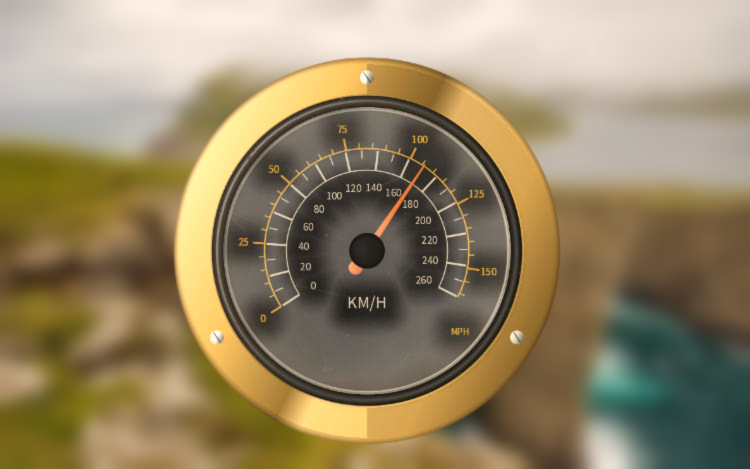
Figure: 170km/h
